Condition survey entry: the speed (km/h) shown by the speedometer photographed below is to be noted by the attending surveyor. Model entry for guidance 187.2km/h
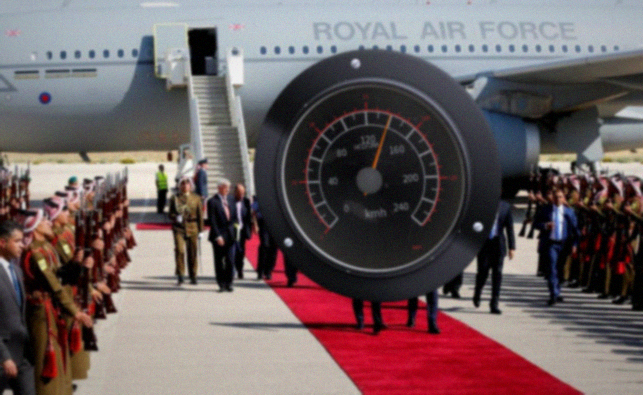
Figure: 140km/h
